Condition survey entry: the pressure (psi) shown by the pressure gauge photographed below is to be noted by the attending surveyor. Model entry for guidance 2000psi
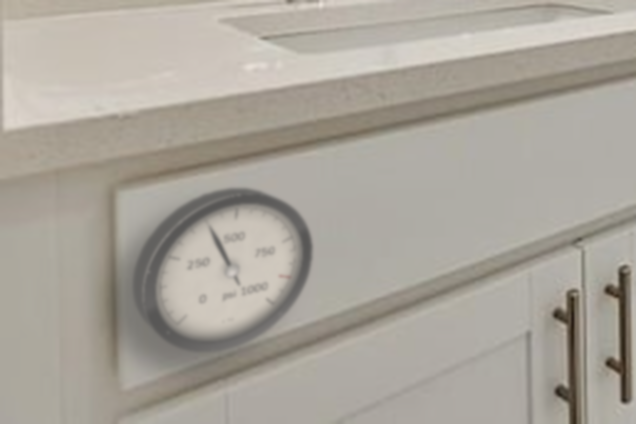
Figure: 400psi
